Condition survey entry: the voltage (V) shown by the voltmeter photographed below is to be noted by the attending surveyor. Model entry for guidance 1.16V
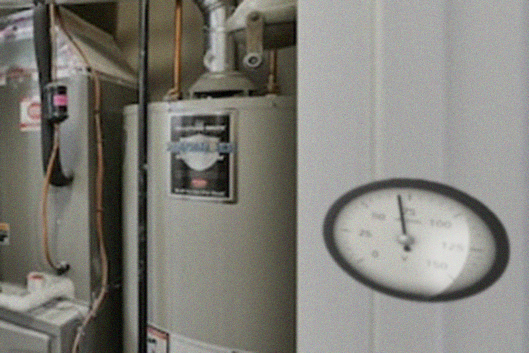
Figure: 70V
